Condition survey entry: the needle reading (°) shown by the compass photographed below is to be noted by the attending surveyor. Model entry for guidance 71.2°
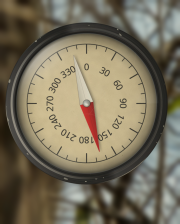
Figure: 165°
